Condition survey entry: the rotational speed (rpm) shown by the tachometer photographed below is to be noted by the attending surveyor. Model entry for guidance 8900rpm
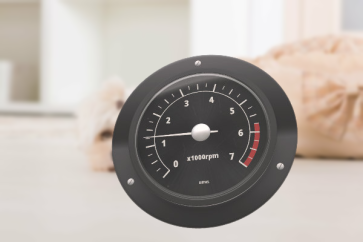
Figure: 1250rpm
